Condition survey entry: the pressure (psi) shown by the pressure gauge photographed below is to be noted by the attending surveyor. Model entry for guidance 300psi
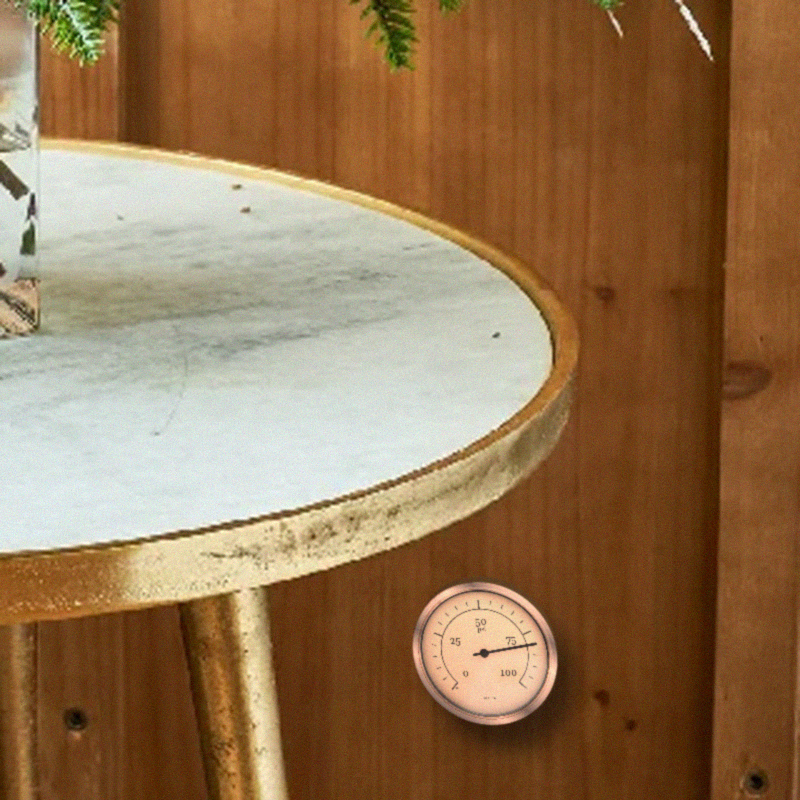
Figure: 80psi
